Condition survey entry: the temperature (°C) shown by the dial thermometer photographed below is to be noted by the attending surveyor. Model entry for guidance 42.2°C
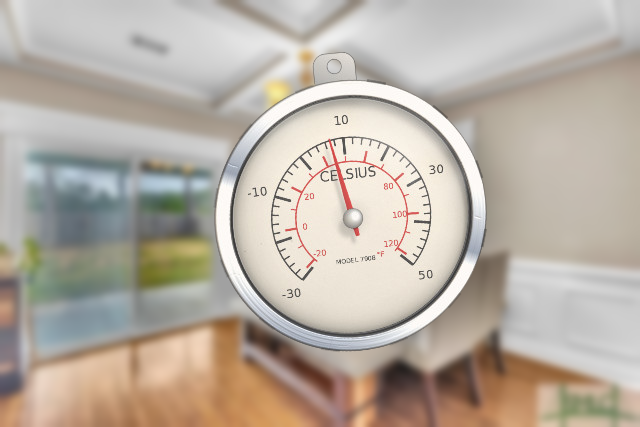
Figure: 7°C
